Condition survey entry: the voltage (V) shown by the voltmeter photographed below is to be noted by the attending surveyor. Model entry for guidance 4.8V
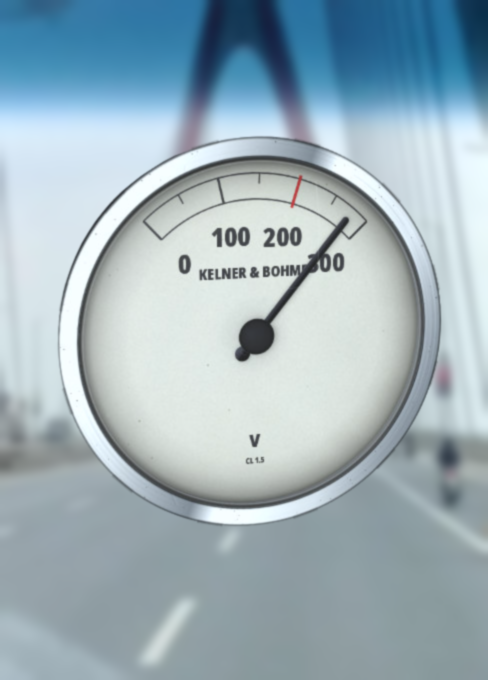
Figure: 275V
